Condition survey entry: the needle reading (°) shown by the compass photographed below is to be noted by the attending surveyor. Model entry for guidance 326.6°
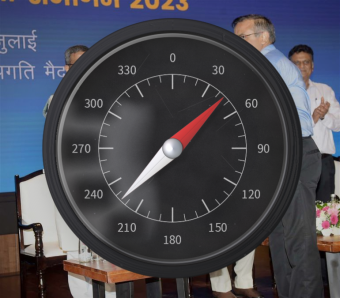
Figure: 45°
